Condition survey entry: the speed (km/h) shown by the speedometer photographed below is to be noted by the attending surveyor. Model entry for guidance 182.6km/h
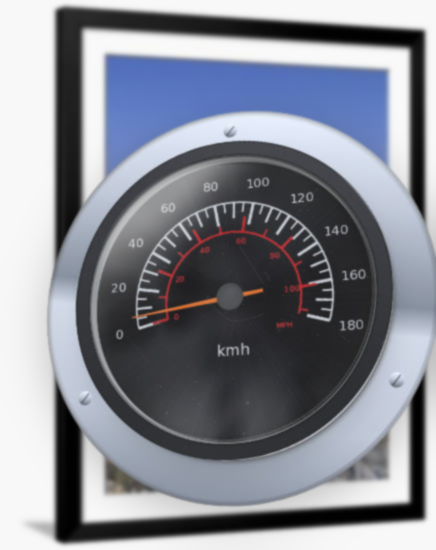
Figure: 5km/h
